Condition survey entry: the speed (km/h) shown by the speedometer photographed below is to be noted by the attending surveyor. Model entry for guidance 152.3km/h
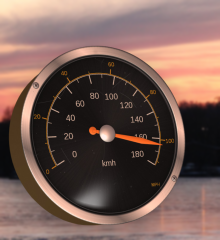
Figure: 165km/h
